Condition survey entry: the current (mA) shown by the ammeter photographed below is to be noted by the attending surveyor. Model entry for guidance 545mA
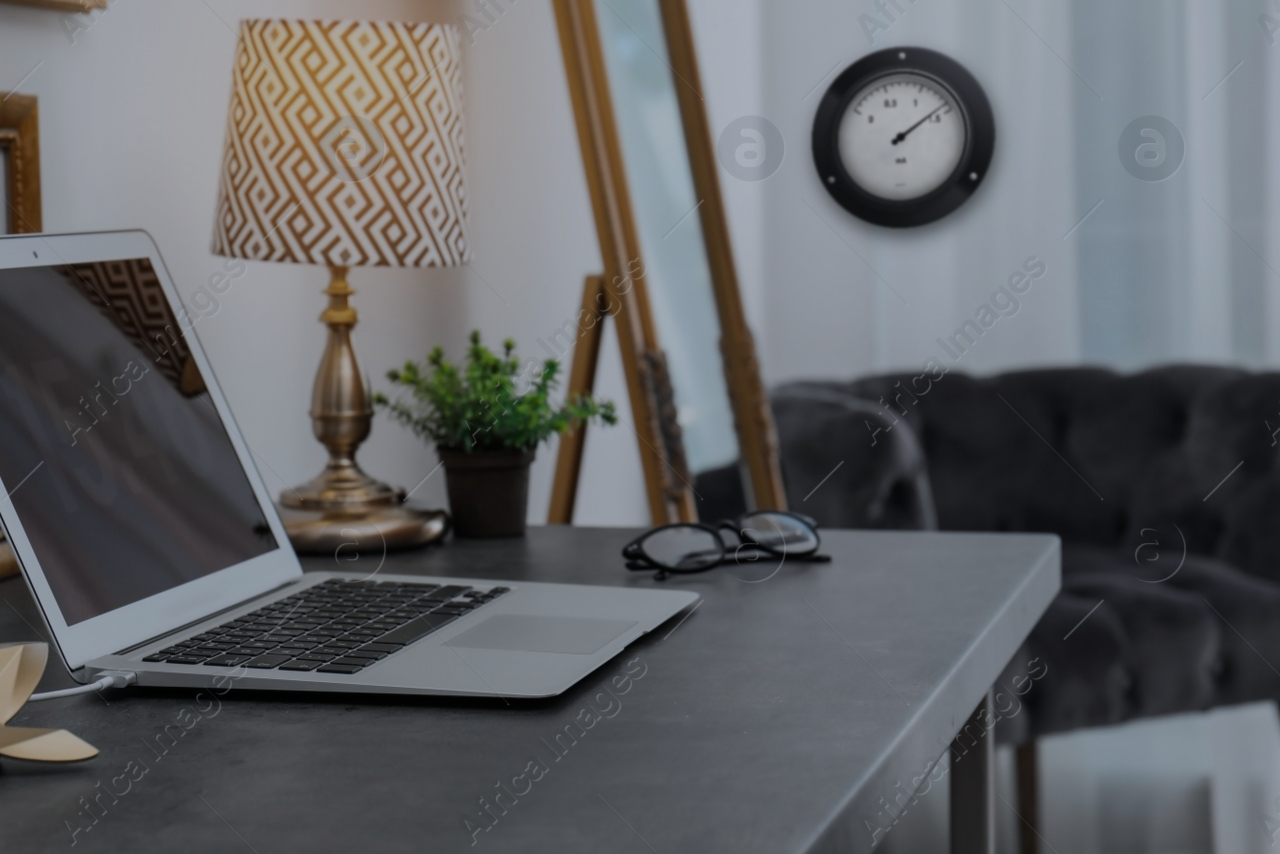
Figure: 1.4mA
